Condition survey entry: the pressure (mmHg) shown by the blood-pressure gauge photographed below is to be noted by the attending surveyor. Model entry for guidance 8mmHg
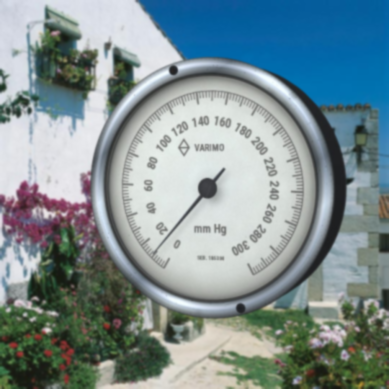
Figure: 10mmHg
